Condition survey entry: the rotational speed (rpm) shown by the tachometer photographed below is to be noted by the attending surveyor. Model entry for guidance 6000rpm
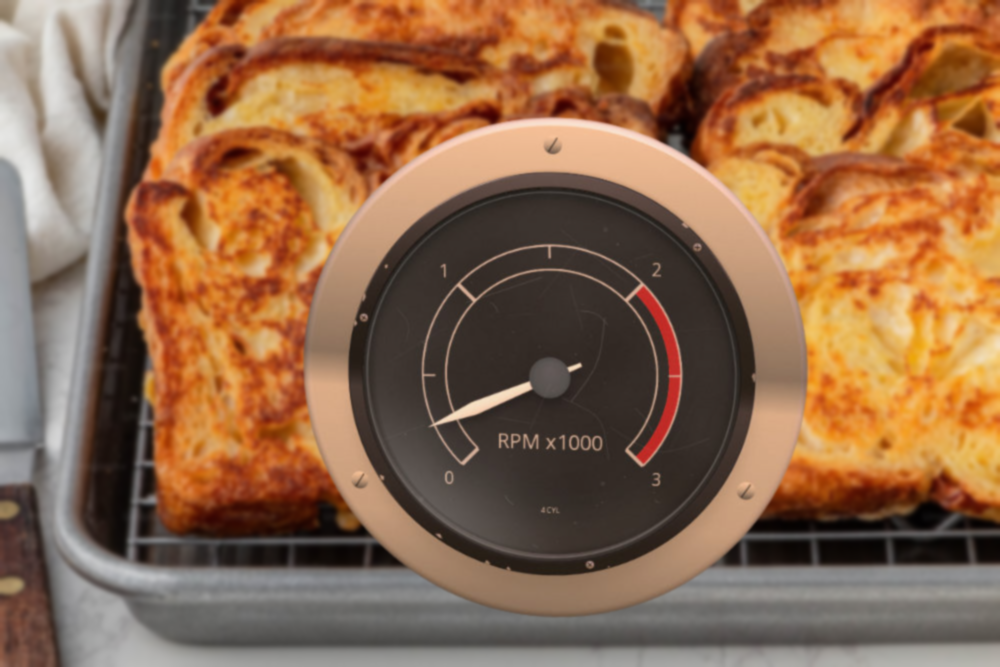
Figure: 250rpm
